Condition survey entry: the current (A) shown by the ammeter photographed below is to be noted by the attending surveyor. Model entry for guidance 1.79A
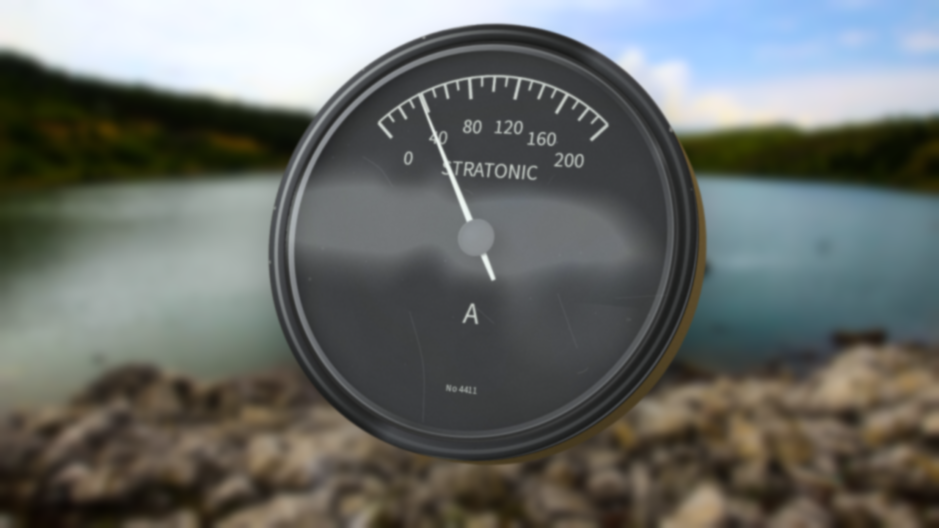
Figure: 40A
